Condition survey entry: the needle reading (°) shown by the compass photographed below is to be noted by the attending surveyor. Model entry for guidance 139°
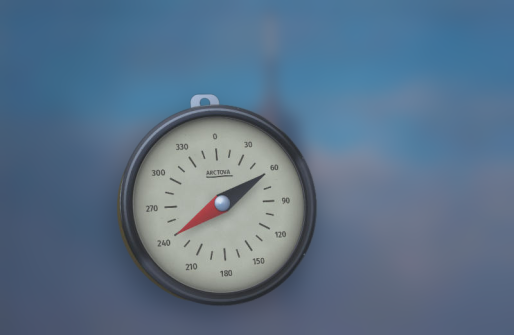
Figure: 240°
